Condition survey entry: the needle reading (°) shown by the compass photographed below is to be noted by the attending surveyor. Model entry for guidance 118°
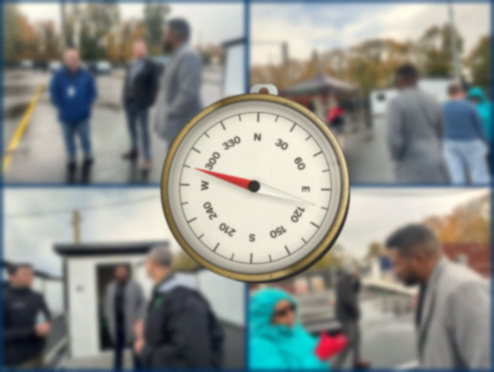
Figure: 285°
